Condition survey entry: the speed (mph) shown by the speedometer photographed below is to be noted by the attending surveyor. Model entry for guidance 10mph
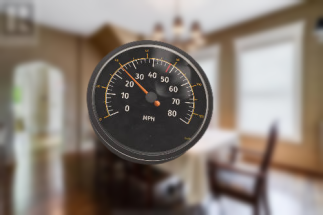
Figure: 24mph
